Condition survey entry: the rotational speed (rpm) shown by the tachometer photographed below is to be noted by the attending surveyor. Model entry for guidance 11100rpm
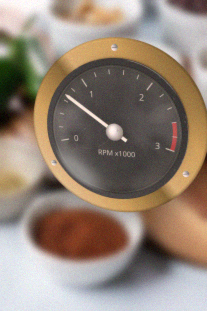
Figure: 700rpm
